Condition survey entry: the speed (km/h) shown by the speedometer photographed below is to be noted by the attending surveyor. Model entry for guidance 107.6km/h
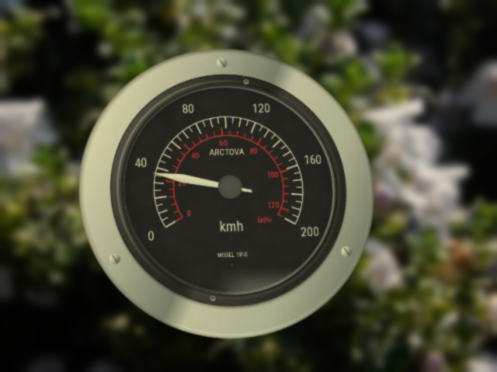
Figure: 35km/h
